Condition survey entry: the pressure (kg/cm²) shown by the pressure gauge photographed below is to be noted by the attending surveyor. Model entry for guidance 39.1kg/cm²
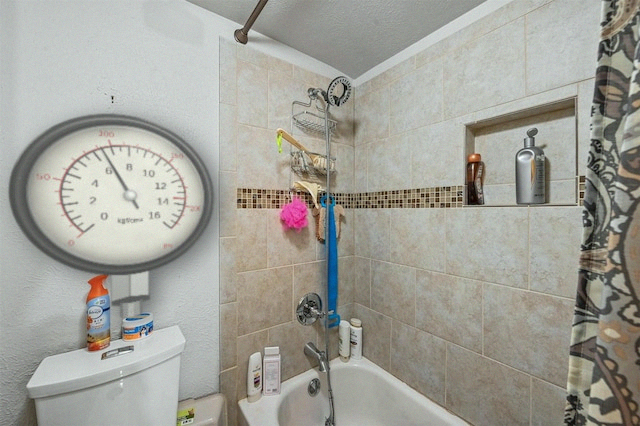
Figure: 6.5kg/cm²
